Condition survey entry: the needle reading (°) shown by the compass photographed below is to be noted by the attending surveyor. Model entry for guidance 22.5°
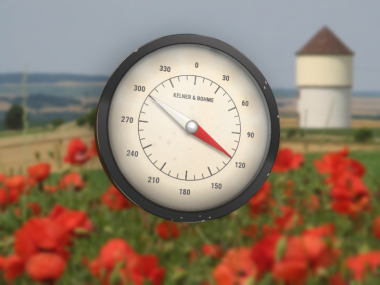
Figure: 120°
